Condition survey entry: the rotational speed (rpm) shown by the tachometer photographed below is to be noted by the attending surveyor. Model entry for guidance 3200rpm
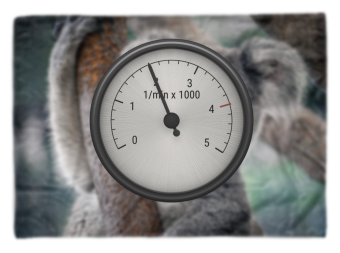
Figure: 2000rpm
